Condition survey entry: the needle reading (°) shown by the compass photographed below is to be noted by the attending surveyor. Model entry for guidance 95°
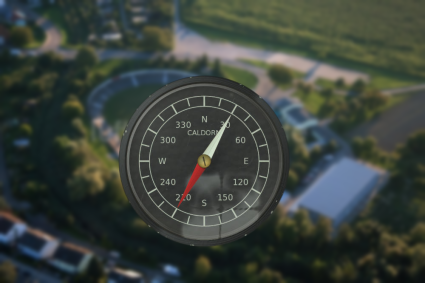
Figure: 210°
